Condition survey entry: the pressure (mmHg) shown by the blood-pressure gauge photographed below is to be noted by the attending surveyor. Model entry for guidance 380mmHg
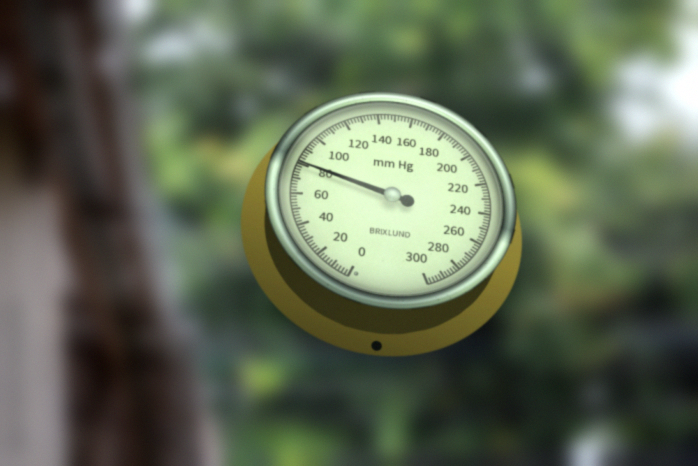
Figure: 80mmHg
